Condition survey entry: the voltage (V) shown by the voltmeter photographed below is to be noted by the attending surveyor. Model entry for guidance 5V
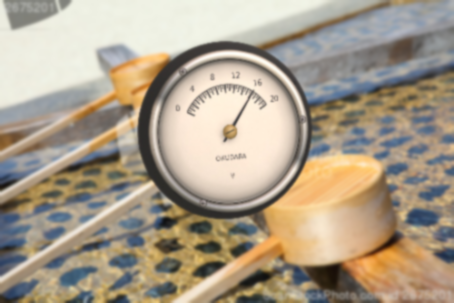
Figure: 16V
